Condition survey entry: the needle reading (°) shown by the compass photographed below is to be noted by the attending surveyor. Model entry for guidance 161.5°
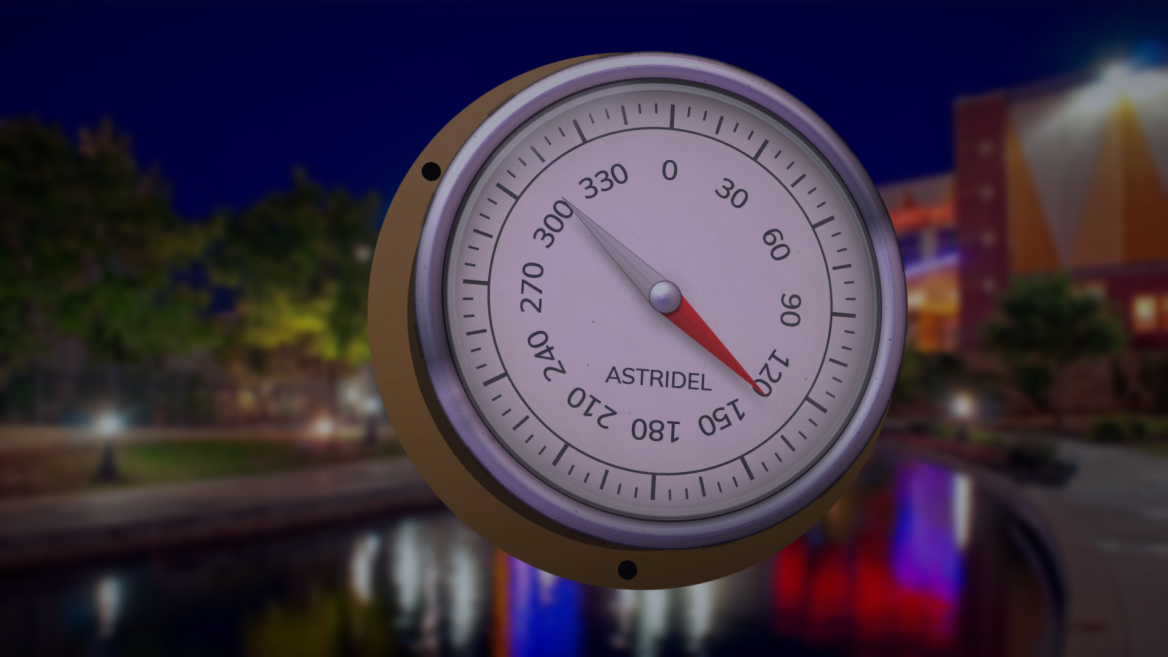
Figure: 130°
